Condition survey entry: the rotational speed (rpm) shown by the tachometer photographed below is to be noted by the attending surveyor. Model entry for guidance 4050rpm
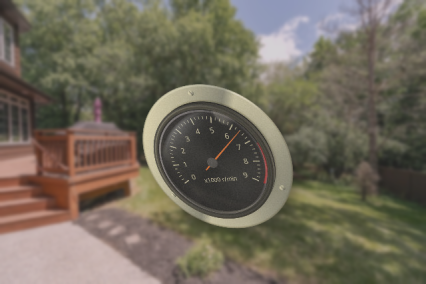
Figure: 6400rpm
